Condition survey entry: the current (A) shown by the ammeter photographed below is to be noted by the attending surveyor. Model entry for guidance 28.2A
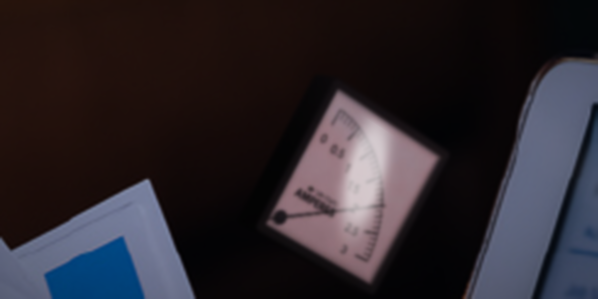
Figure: 2A
